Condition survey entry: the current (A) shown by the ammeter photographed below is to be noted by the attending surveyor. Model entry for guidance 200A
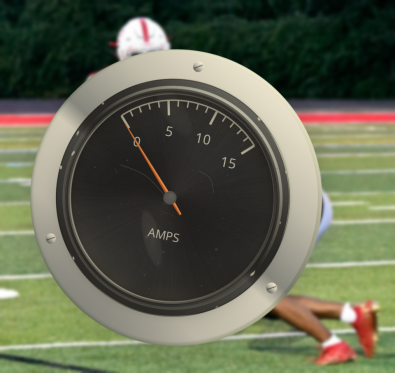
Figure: 0A
